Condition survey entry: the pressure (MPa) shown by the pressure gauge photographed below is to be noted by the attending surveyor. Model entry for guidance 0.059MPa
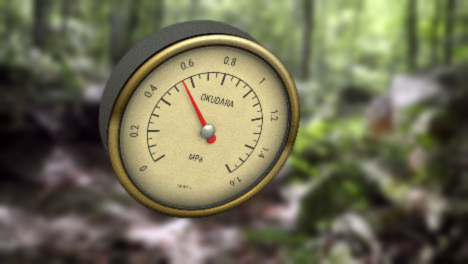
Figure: 0.55MPa
